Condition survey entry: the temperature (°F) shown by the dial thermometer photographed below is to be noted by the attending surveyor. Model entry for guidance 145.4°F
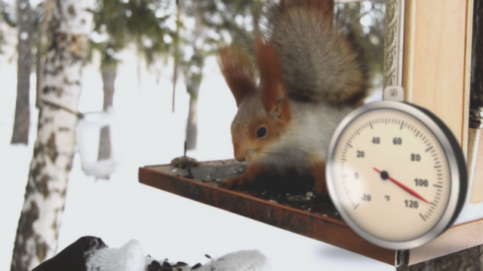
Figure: 110°F
